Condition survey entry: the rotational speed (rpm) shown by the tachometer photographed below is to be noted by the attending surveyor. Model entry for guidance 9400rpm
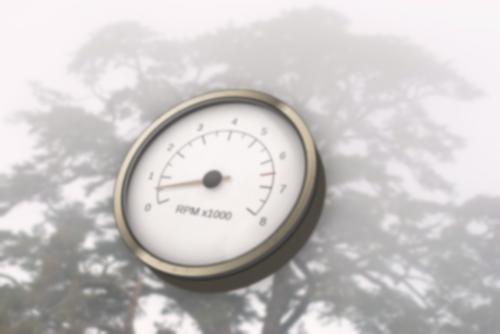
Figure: 500rpm
